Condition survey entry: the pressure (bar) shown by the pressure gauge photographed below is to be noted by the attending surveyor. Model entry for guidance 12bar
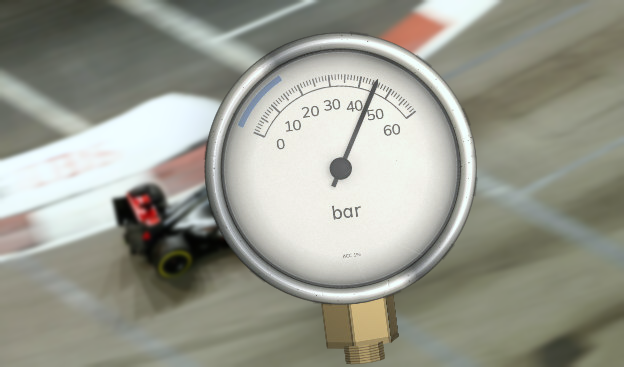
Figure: 45bar
